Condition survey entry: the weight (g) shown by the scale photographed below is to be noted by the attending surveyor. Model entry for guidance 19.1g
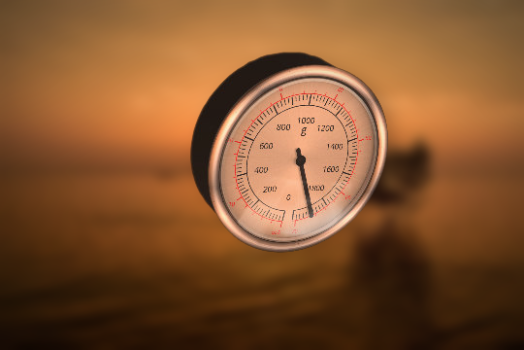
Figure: 1900g
